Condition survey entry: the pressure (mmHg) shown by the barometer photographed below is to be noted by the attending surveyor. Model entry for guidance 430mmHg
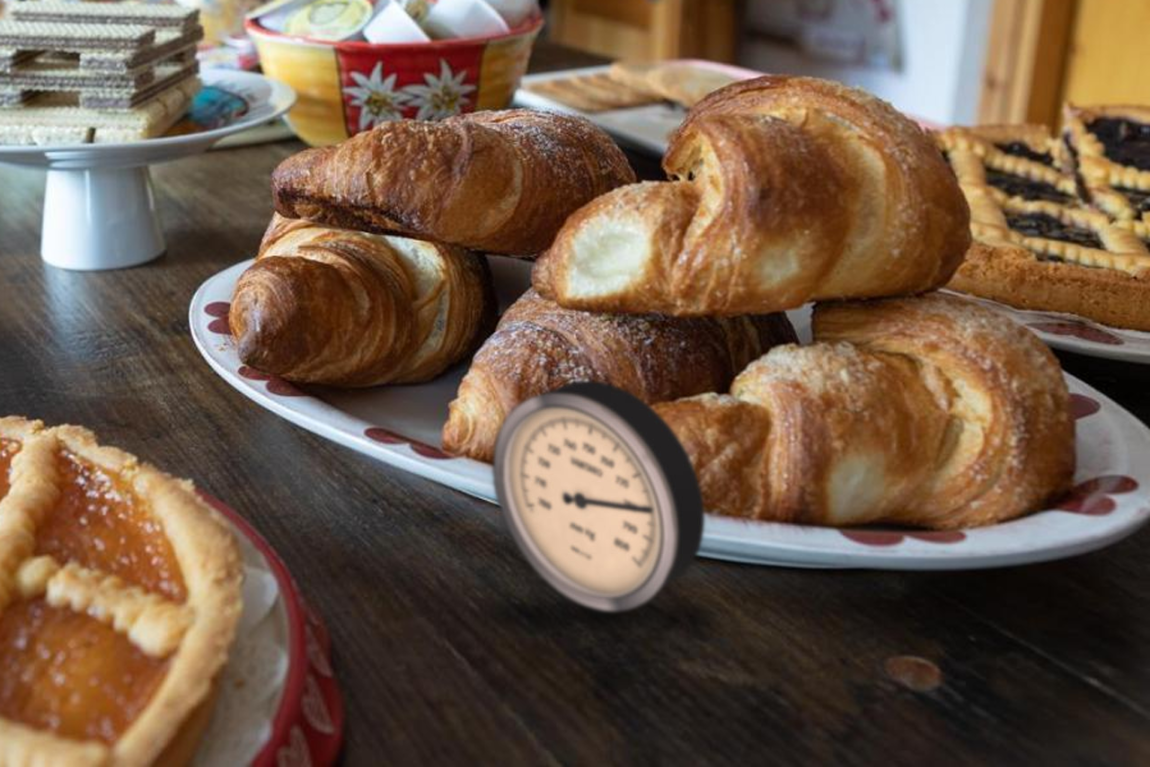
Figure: 780mmHg
